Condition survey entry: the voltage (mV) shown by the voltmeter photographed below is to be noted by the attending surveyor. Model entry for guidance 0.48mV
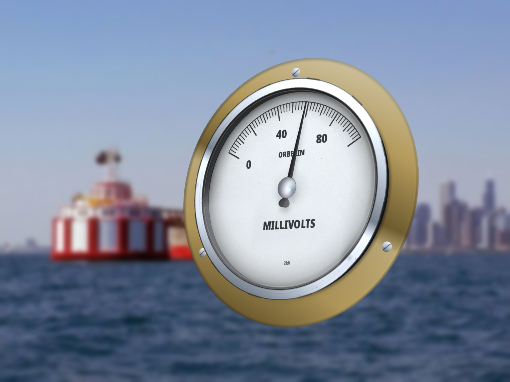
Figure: 60mV
